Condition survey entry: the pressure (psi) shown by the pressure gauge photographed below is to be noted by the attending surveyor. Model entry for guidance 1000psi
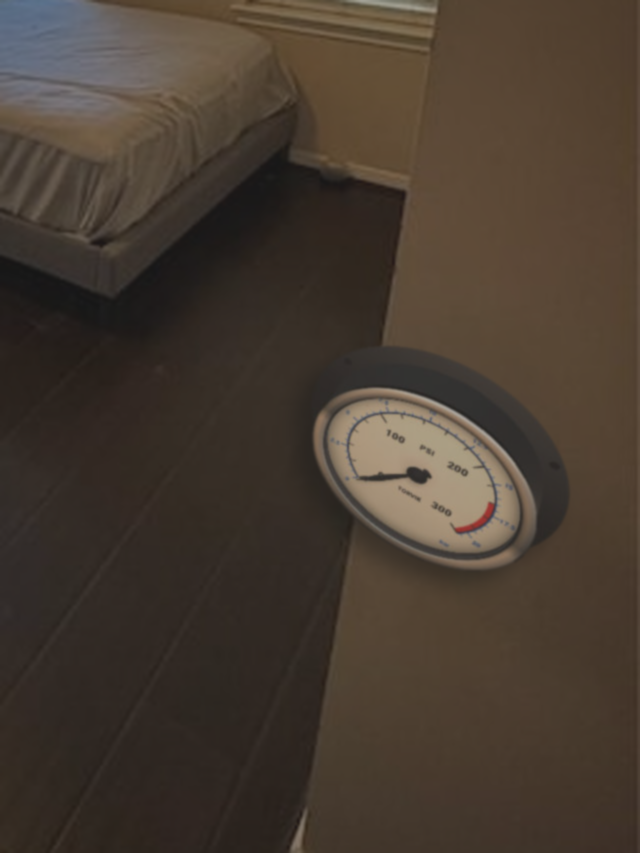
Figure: 0psi
